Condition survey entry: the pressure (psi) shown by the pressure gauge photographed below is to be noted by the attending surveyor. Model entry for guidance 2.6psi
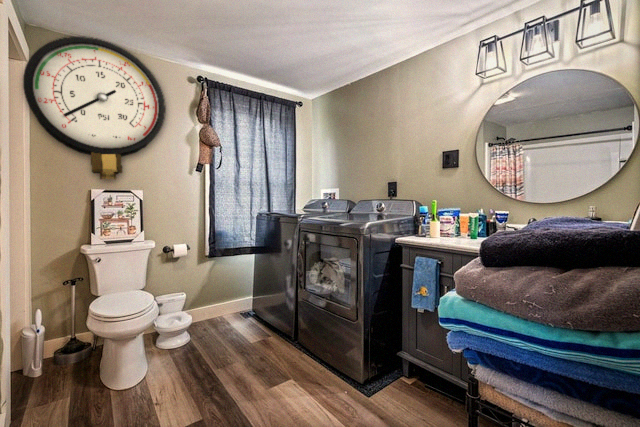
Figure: 1psi
